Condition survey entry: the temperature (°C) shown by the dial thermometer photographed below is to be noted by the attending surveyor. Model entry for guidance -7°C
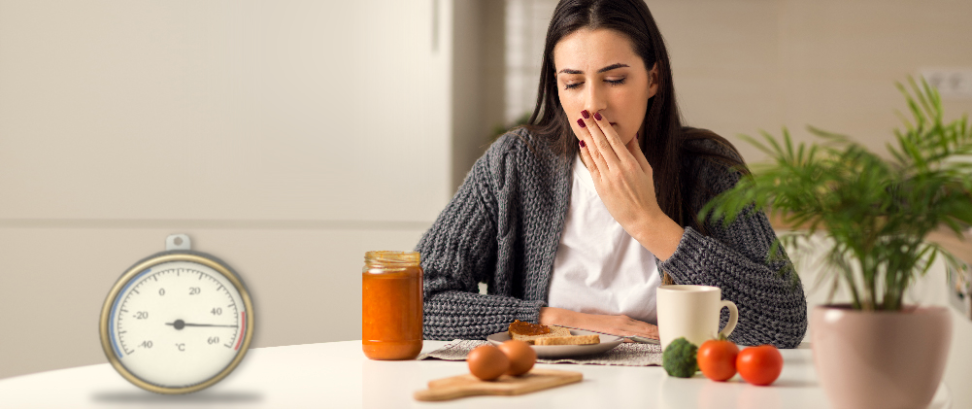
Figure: 50°C
